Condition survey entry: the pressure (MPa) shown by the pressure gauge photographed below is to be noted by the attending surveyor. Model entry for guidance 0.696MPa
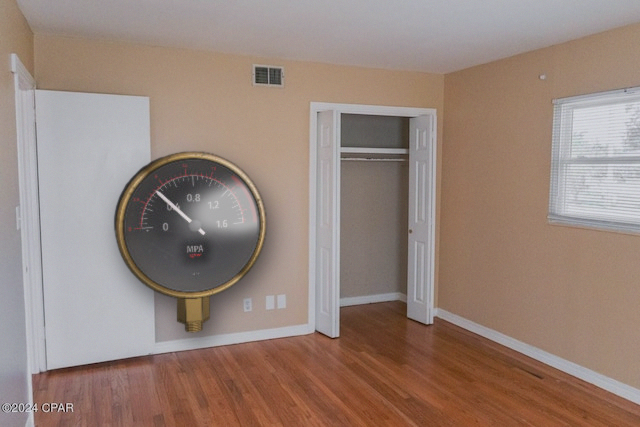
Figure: 0.4MPa
